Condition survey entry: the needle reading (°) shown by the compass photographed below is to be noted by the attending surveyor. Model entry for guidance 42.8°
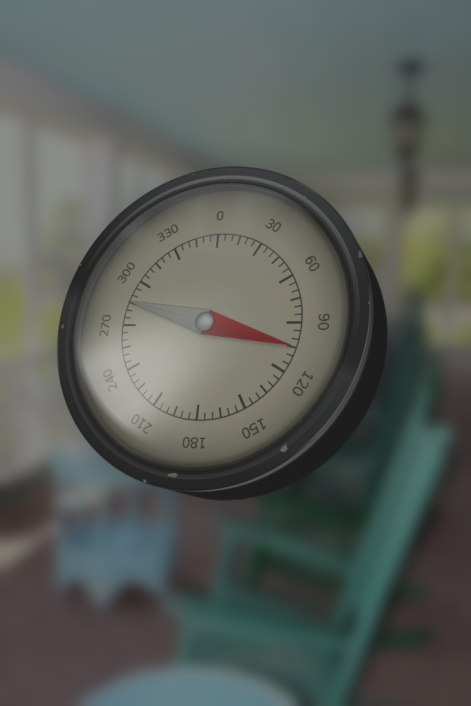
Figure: 105°
